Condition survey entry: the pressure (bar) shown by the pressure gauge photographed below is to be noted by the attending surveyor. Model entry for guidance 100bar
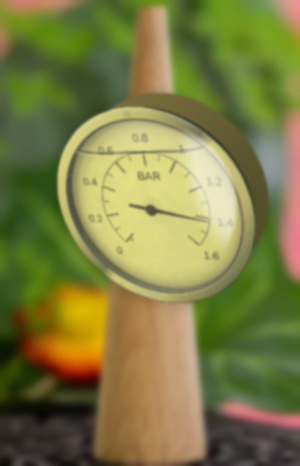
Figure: 1.4bar
